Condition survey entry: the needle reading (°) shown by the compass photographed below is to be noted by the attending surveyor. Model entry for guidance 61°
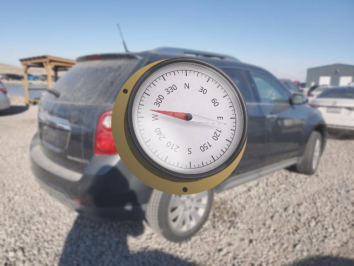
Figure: 280°
